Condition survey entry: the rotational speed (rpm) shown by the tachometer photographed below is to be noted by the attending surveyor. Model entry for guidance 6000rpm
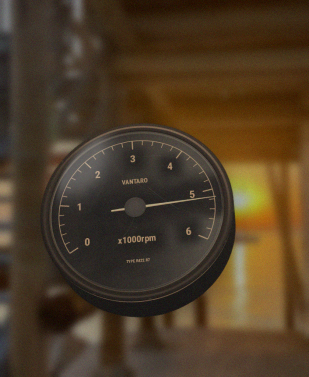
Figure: 5200rpm
